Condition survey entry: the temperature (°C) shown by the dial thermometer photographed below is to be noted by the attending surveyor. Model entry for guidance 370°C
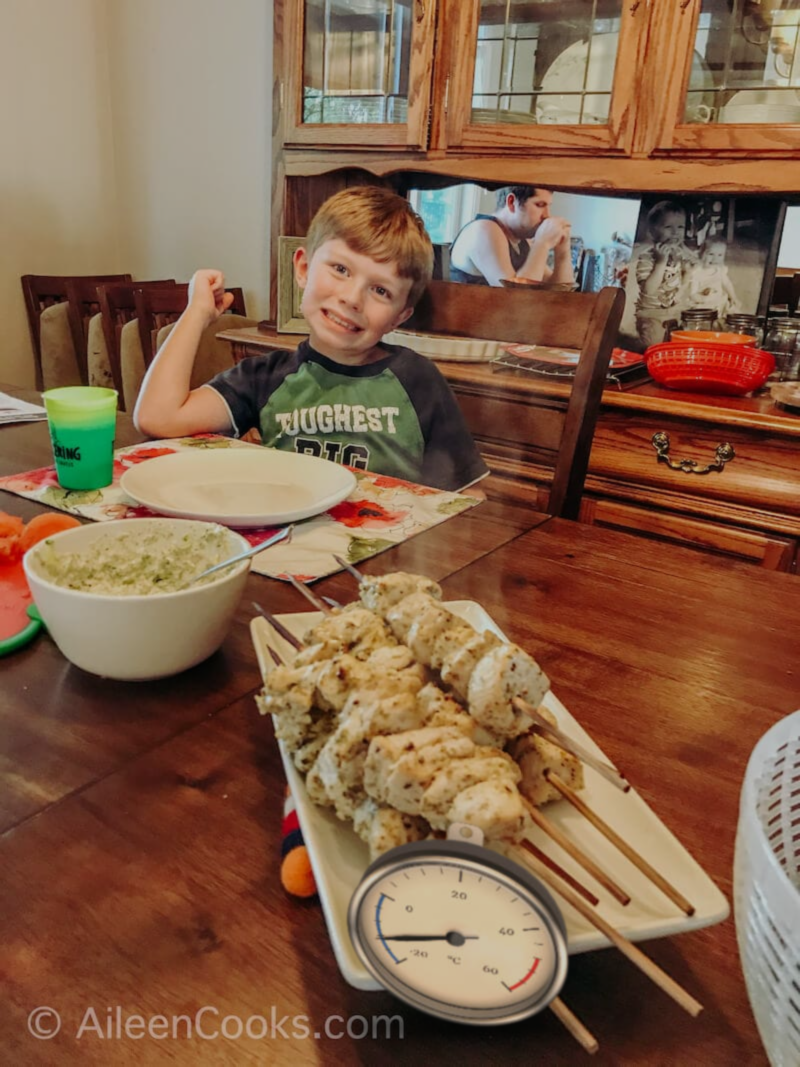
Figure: -12°C
